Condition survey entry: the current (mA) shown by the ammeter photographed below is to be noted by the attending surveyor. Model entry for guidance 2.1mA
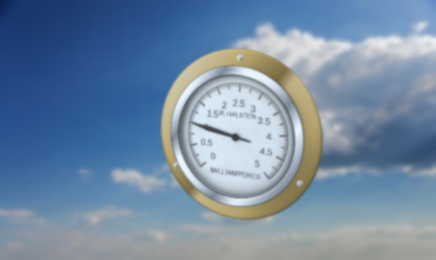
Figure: 1mA
